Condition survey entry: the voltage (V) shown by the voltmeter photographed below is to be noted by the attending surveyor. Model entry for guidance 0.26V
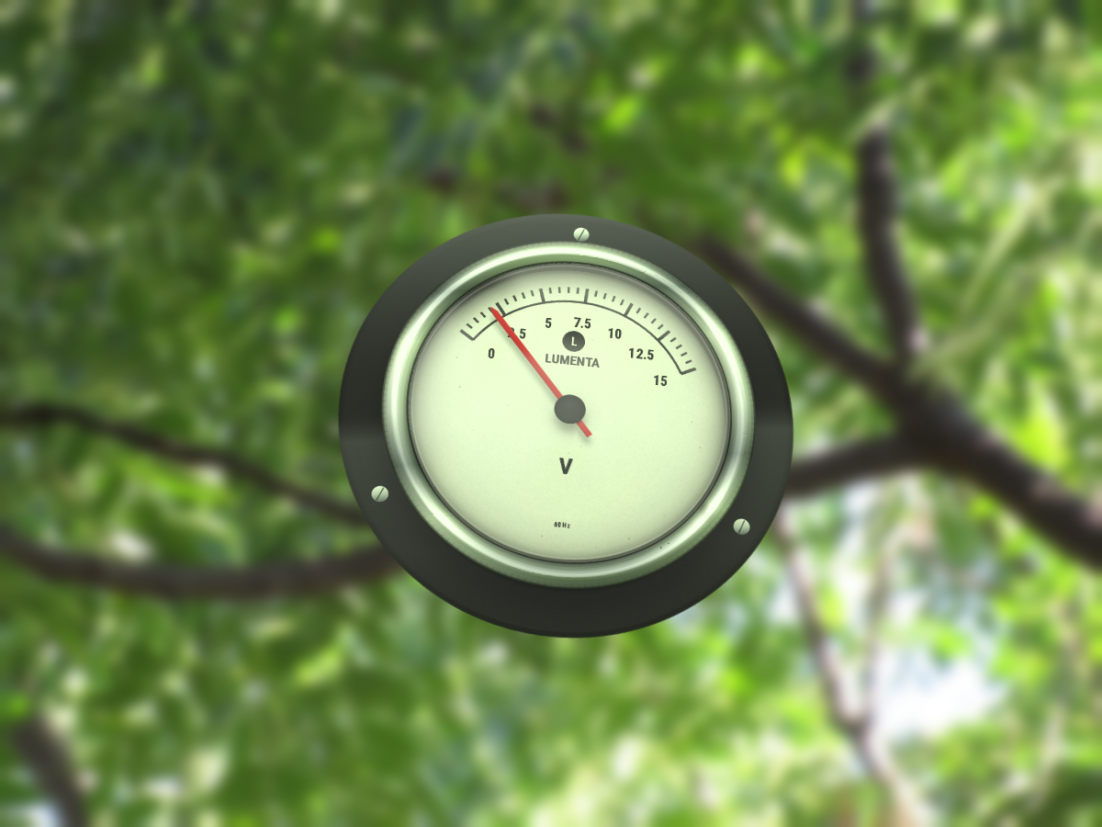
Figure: 2V
